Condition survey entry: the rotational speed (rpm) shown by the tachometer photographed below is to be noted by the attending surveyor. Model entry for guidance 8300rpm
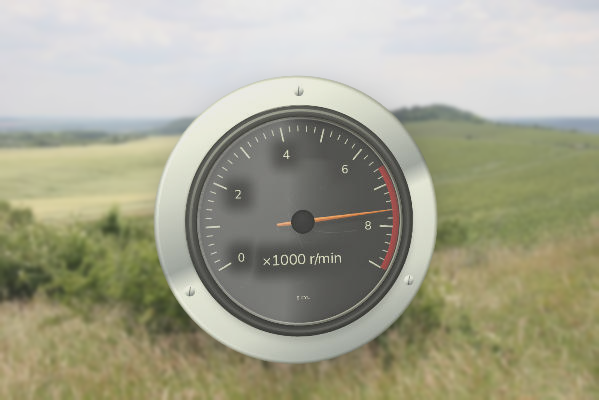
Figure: 7600rpm
